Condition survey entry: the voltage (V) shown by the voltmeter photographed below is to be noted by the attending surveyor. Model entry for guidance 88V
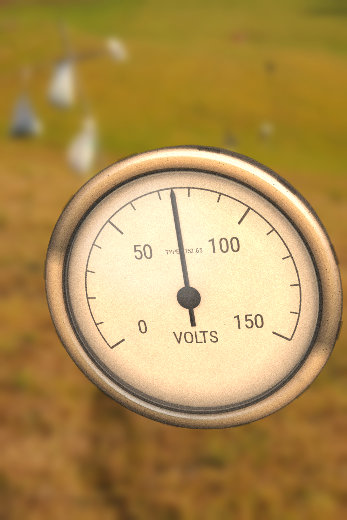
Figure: 75V
